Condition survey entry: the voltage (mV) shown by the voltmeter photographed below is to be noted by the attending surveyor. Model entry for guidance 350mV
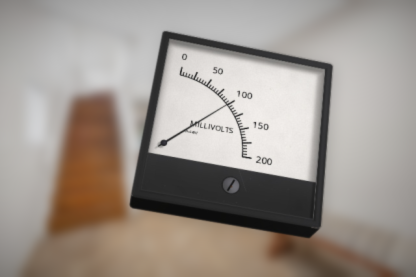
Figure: 100mV
